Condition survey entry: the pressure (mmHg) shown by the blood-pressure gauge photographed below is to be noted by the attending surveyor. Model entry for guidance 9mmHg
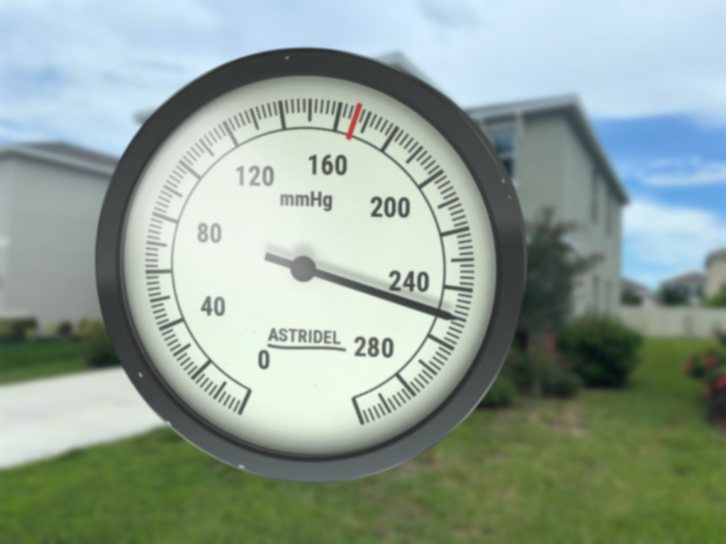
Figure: 250mmHg
